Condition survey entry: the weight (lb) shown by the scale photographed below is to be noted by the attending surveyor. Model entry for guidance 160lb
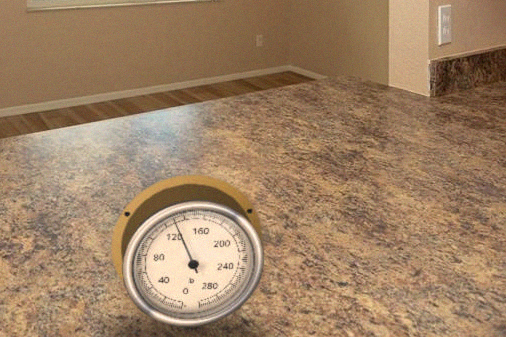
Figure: 130lb
